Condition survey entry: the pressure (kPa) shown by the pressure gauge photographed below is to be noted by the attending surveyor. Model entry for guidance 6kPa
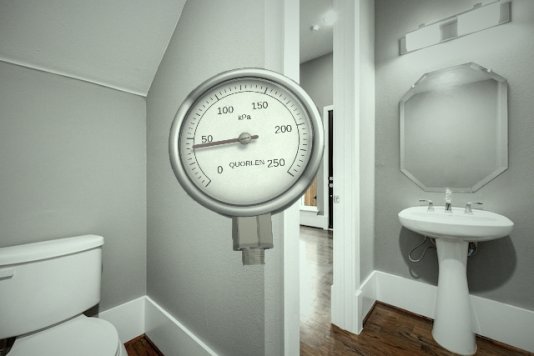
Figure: 40kPa
